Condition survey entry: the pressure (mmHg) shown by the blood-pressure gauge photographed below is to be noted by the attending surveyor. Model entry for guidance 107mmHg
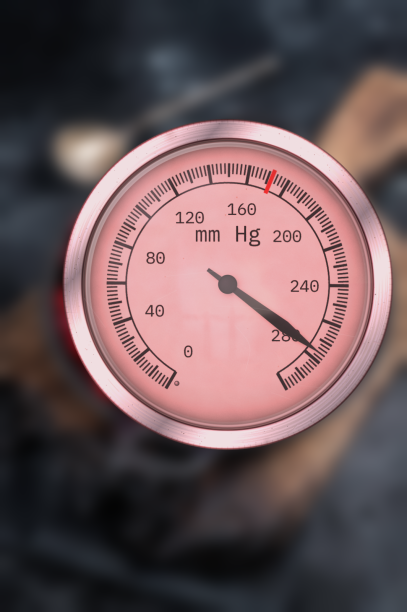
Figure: 276mmHg
